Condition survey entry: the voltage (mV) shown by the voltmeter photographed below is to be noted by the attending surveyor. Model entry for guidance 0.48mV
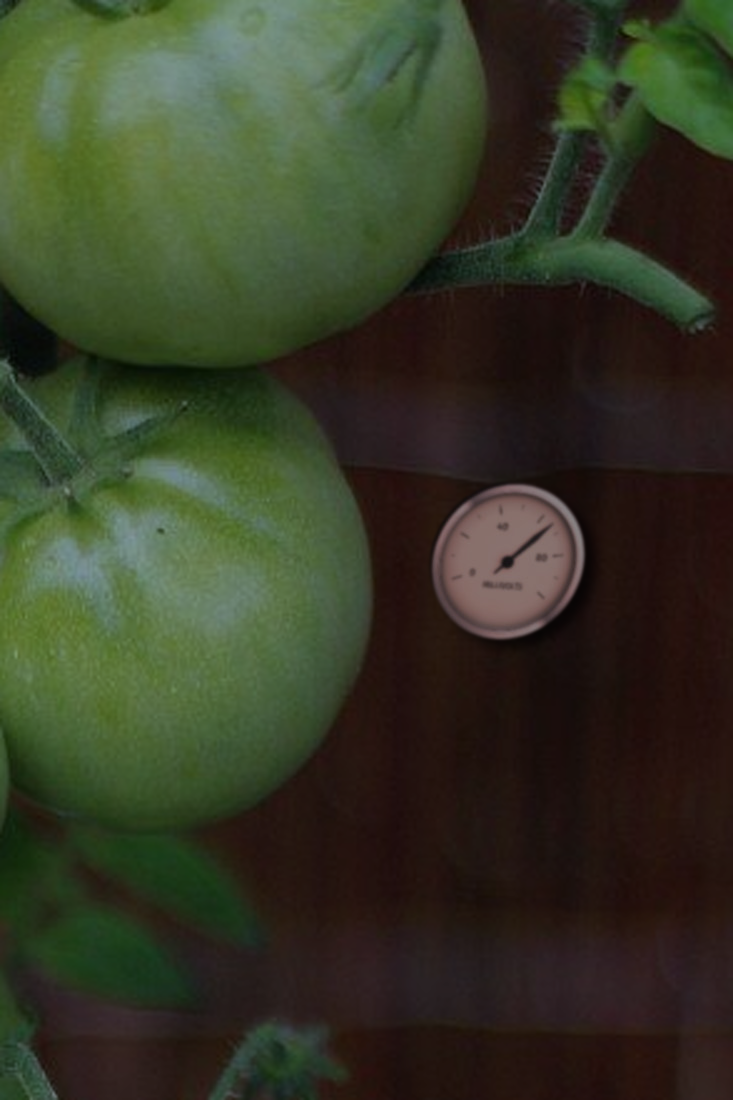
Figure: 65mV
